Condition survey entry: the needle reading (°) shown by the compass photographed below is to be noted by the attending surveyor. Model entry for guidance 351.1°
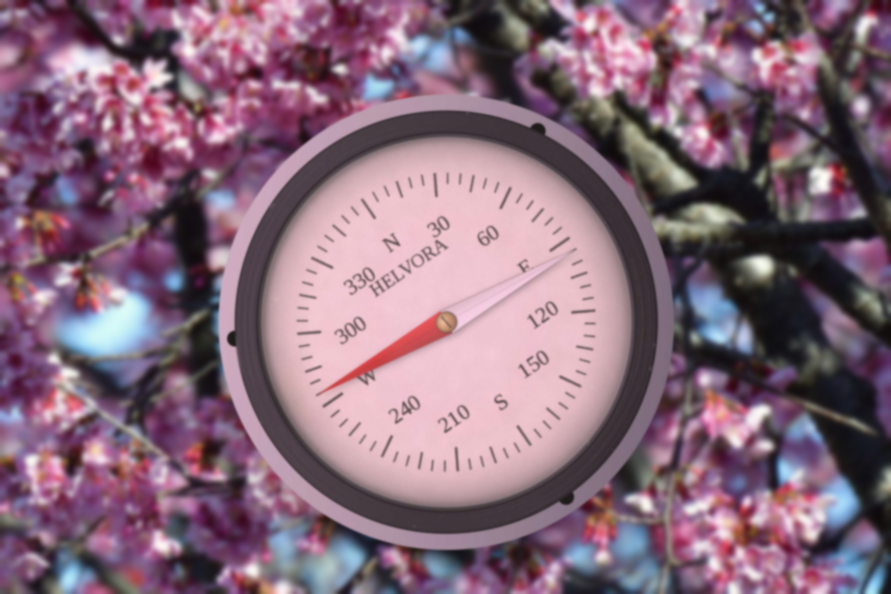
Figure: 275°
